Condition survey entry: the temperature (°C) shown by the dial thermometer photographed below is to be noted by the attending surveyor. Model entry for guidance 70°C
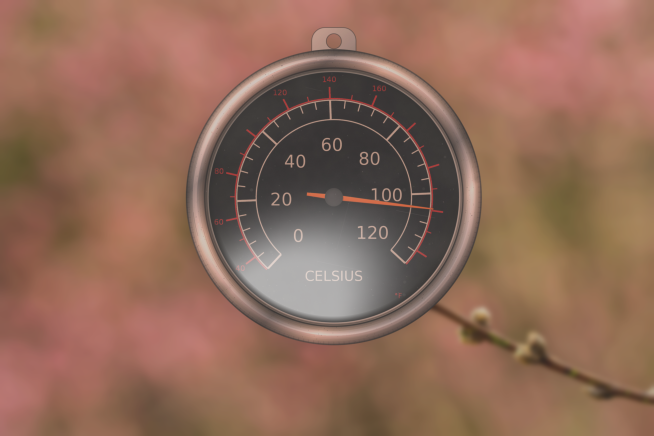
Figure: 104°C
